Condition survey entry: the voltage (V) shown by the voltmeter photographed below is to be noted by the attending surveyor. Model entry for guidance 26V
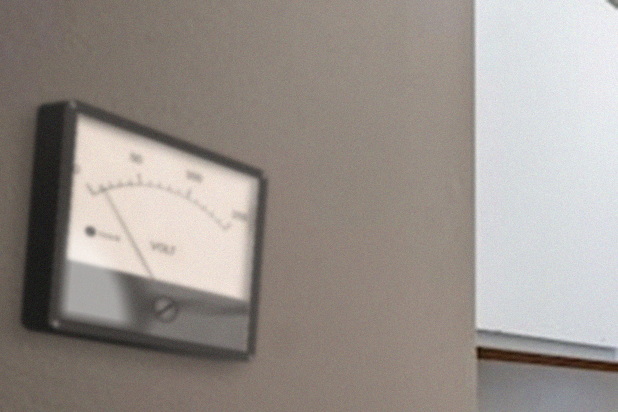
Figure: 10V
